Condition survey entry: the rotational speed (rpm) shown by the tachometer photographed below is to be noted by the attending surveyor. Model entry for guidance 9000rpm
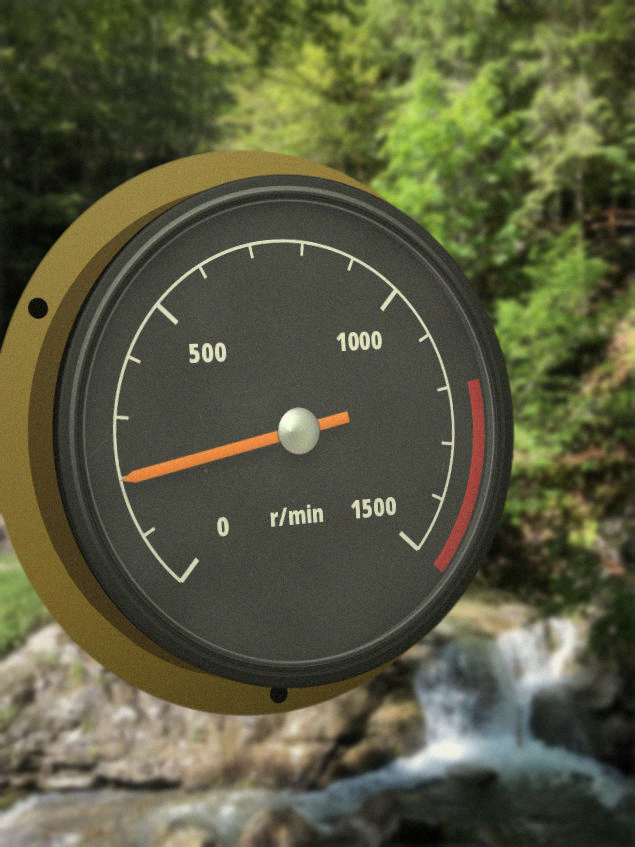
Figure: 200rpm
